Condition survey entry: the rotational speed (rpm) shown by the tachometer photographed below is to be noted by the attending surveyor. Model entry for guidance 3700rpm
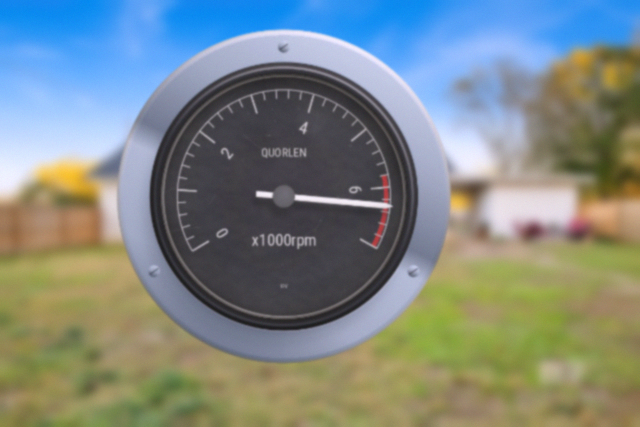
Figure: 6300rpm
